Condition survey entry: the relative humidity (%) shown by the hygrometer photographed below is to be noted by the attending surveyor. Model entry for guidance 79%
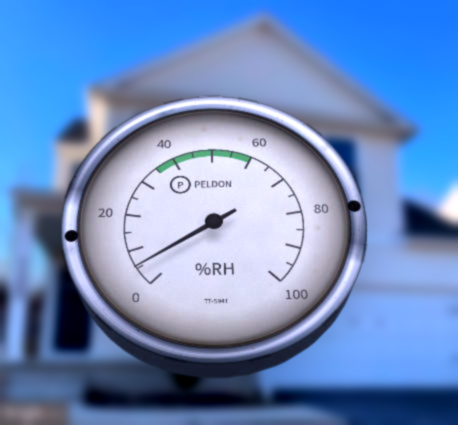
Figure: 5%
